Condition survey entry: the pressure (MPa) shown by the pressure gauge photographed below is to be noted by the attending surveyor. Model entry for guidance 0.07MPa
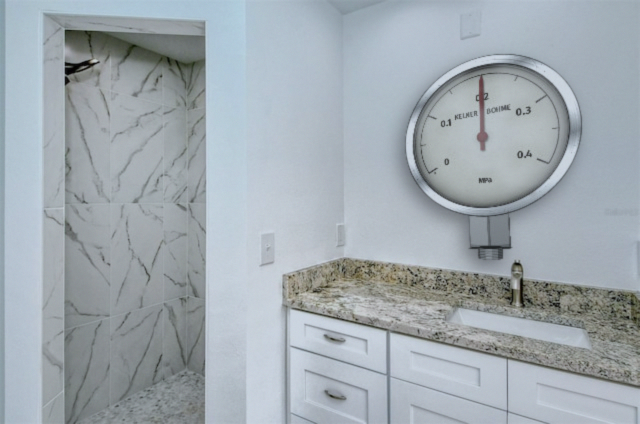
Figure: 0.2MPa
